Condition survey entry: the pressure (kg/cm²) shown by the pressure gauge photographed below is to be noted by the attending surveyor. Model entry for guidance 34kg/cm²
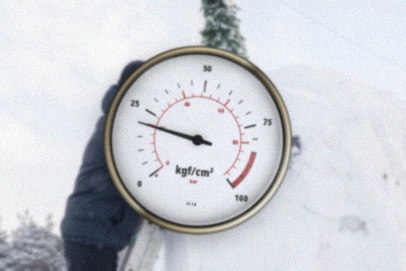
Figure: 20kg/cm²
